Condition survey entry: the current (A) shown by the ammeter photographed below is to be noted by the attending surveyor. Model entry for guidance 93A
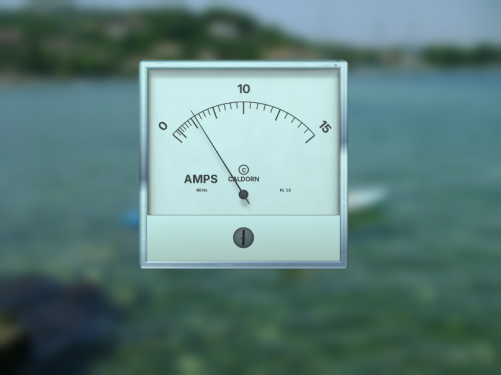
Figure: 5.5A
